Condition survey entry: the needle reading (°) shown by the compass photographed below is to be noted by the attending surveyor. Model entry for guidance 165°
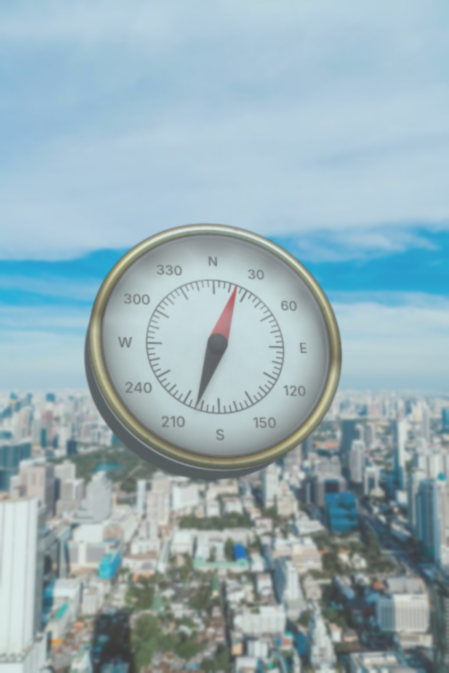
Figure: 20°
